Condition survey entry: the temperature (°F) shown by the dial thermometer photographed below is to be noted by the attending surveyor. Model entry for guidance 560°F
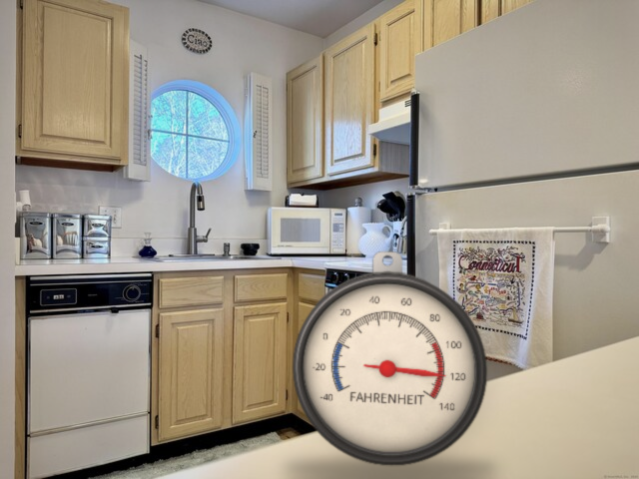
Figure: 120°F
